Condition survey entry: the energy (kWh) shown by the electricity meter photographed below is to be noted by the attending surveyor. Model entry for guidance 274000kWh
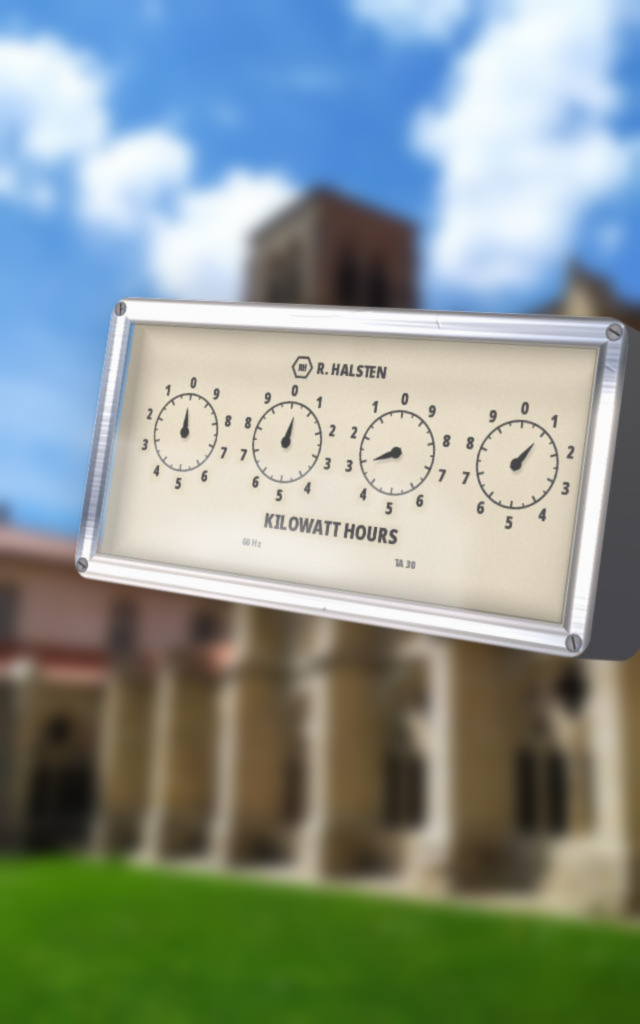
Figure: 31kWh
